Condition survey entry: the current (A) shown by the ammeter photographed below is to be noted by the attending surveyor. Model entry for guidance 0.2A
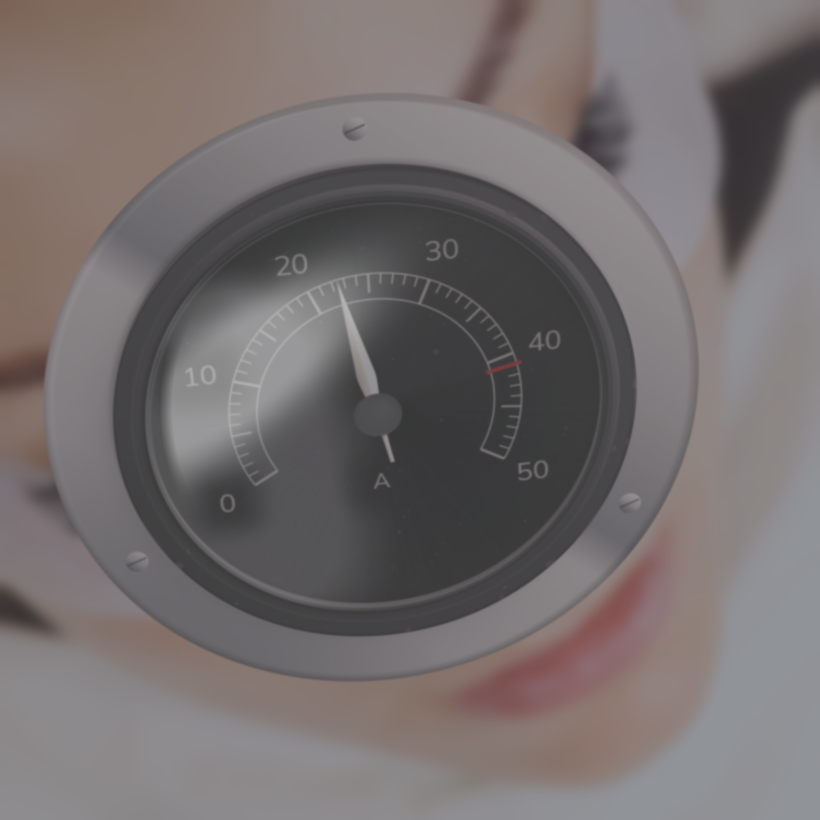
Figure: 22.5A
